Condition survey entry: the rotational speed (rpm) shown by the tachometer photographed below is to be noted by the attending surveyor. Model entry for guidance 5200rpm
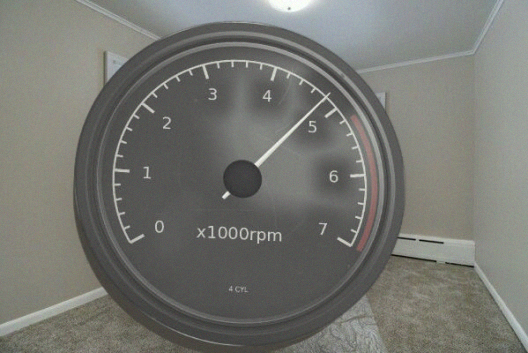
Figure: 4800rpm
